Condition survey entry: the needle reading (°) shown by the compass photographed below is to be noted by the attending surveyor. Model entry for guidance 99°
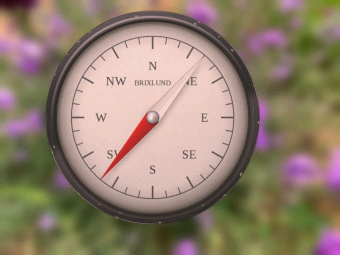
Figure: 220°
